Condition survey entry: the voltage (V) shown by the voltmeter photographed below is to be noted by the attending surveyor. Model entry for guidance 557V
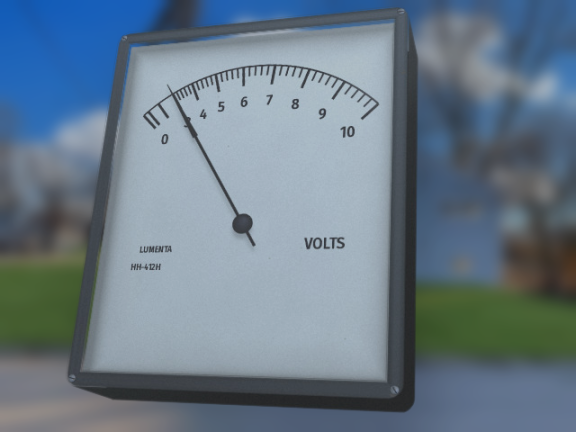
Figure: 3V
